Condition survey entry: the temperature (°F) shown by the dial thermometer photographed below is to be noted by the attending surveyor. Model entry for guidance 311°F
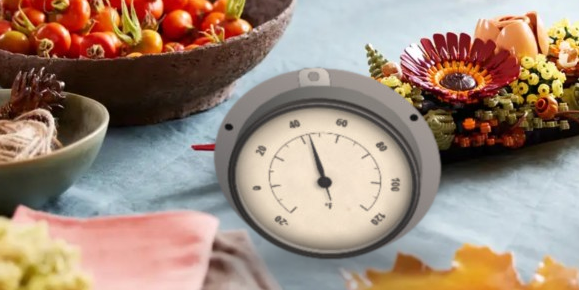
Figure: 45°F
